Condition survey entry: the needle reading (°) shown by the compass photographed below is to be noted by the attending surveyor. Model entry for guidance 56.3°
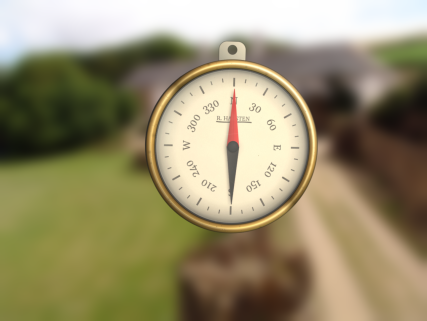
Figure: 0°
